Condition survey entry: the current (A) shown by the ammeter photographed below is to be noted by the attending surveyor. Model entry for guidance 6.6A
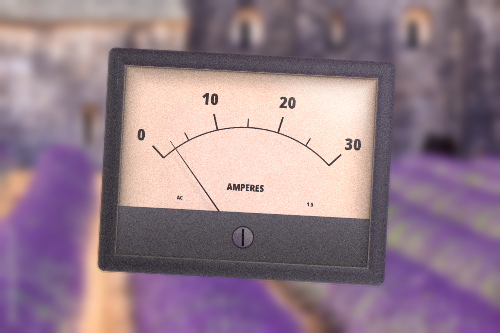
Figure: 2.5A
